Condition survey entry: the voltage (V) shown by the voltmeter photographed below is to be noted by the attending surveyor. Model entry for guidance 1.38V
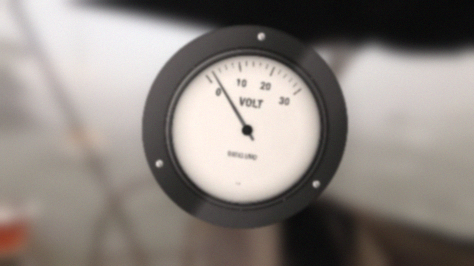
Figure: 2V
